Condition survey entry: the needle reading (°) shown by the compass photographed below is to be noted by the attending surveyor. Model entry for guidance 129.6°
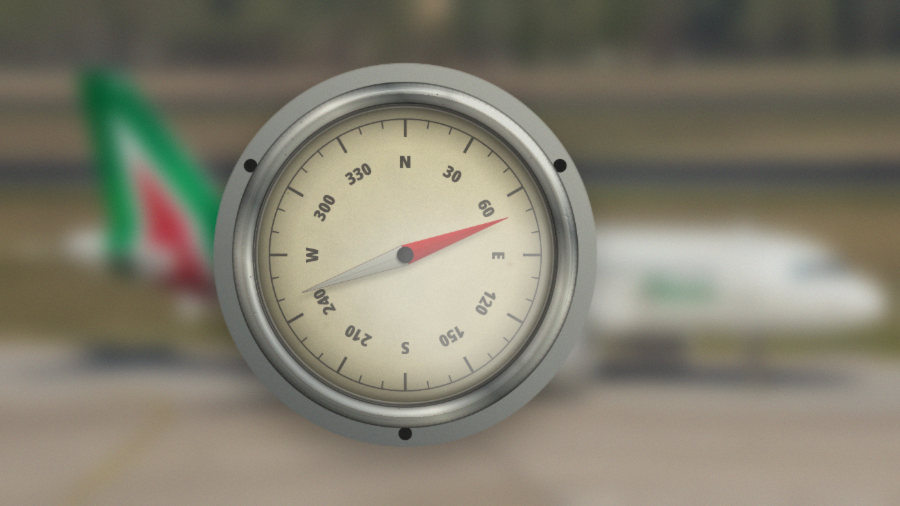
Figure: 70°
